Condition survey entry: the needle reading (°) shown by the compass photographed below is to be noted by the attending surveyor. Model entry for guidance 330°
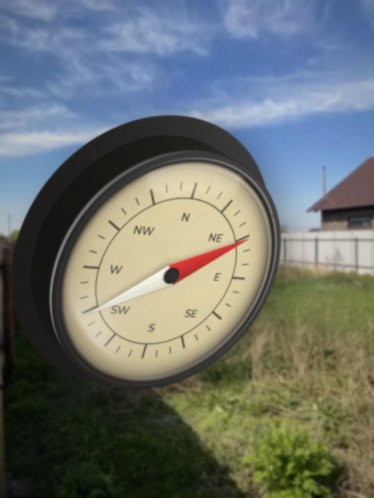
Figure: 60°
